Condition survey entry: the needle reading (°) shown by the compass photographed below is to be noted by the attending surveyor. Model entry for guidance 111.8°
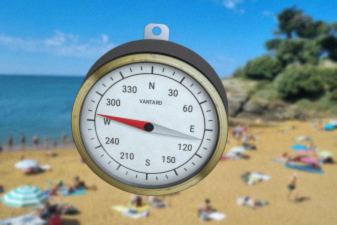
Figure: 280°
